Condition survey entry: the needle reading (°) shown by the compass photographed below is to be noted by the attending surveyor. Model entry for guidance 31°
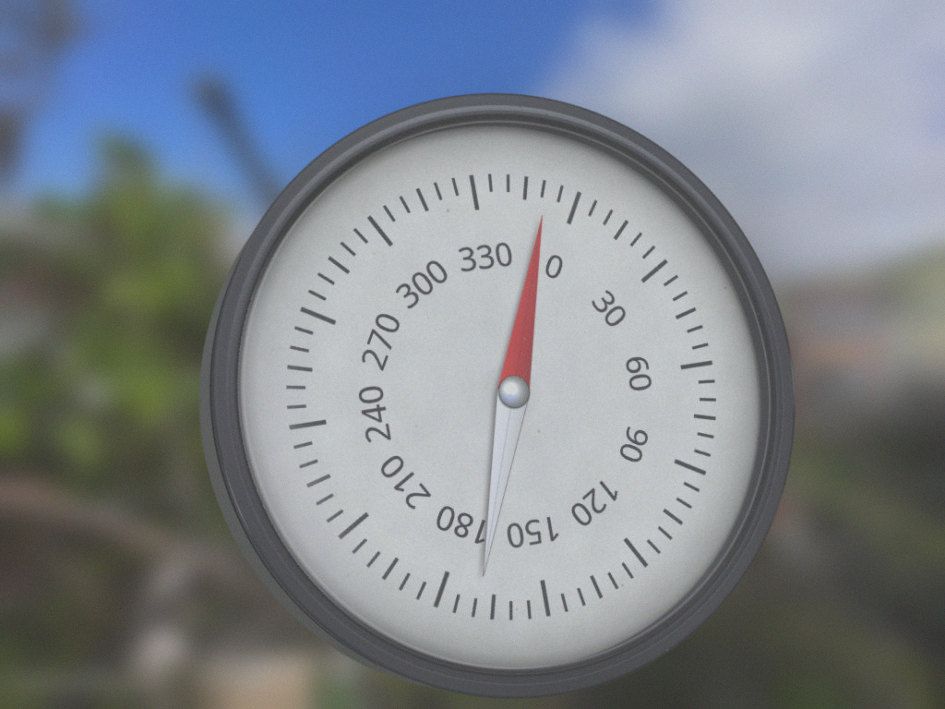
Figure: 350°
